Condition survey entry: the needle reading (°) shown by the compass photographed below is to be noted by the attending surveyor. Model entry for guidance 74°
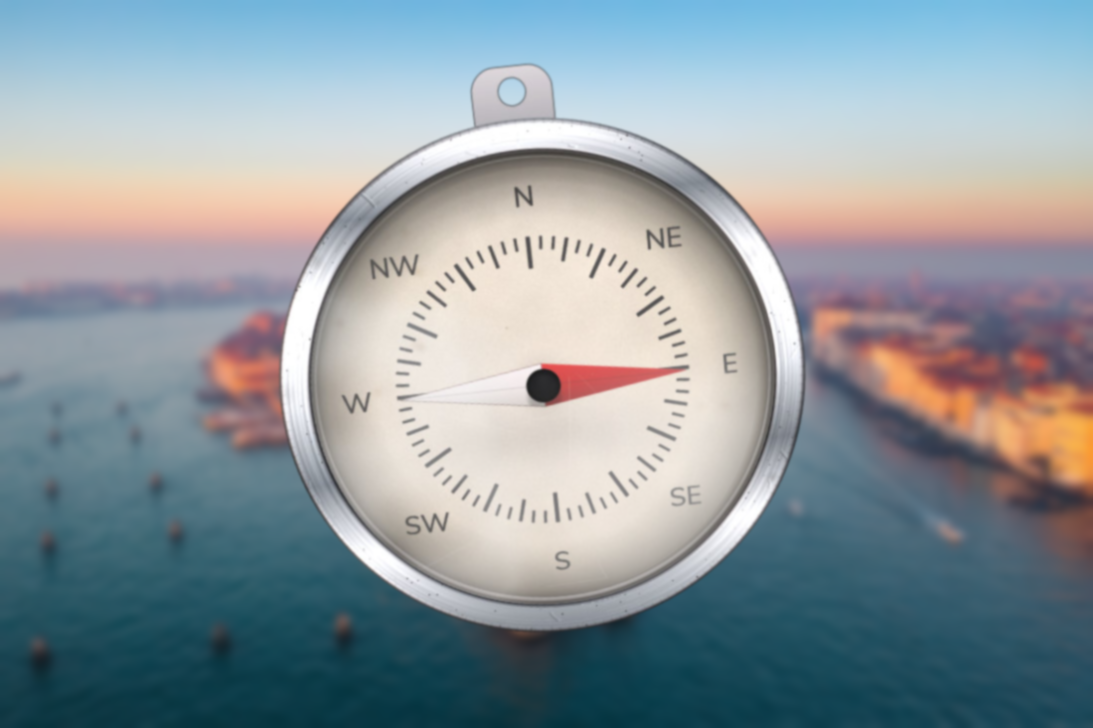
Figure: 90°
